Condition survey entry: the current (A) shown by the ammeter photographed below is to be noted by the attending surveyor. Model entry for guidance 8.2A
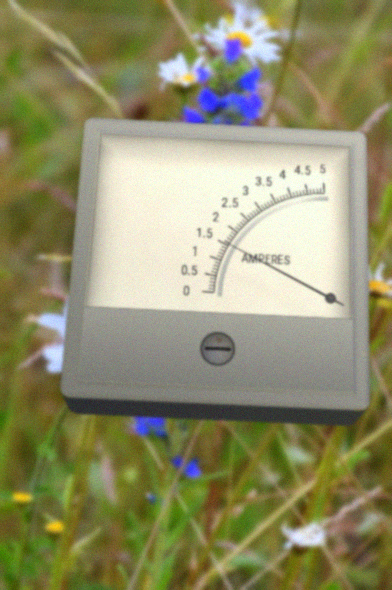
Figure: 1.5A
